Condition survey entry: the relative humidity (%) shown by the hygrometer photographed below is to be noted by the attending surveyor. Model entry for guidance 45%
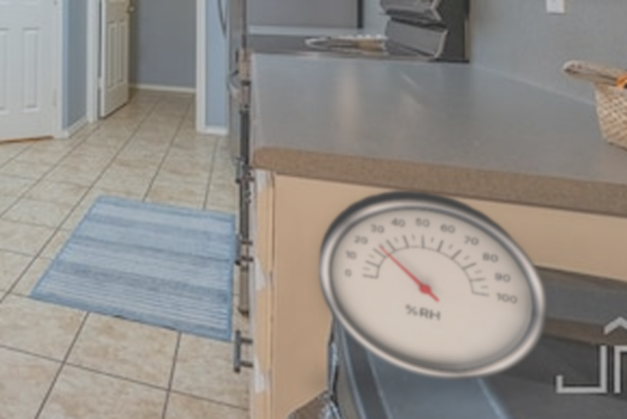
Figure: 25%
